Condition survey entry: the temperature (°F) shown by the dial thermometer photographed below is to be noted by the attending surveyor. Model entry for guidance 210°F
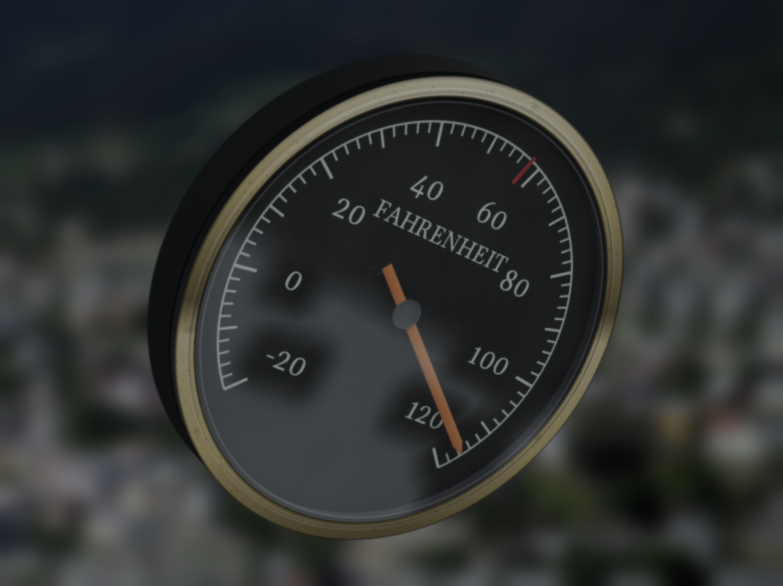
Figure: 116°F
